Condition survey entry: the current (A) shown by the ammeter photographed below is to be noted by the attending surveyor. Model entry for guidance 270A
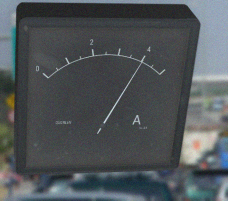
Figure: 4A
